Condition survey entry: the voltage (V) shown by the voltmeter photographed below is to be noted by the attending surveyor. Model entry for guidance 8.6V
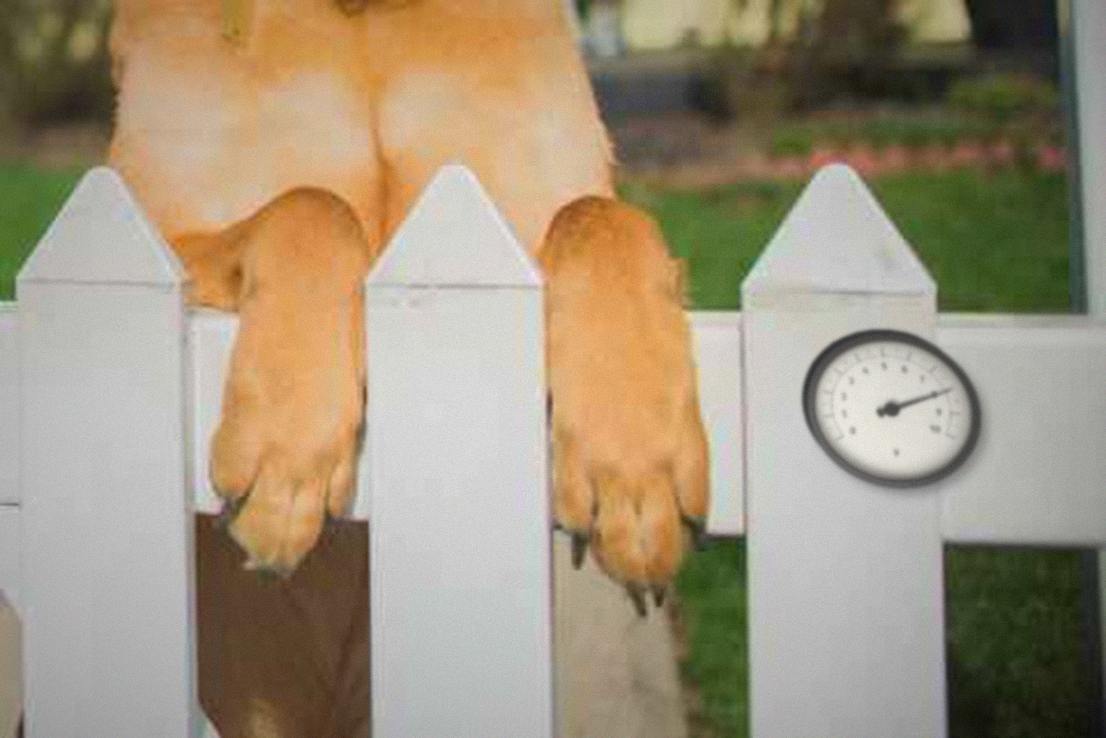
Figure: 8V
